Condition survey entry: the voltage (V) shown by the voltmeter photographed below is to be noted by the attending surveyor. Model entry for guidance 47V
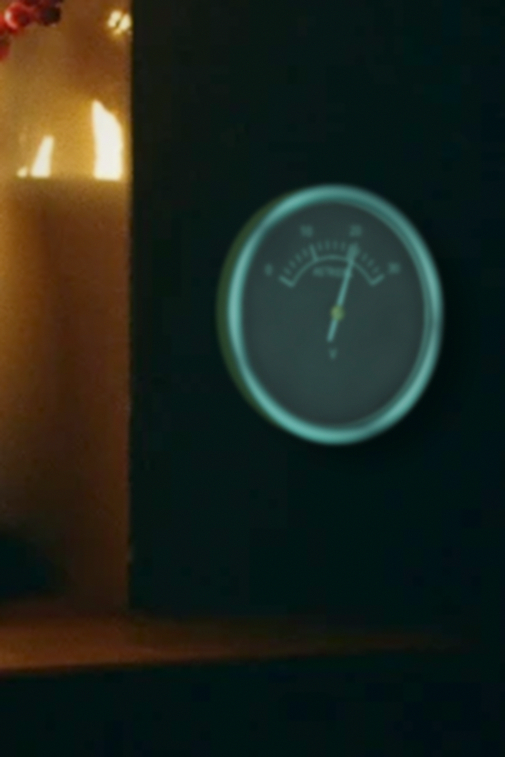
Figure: 20V
